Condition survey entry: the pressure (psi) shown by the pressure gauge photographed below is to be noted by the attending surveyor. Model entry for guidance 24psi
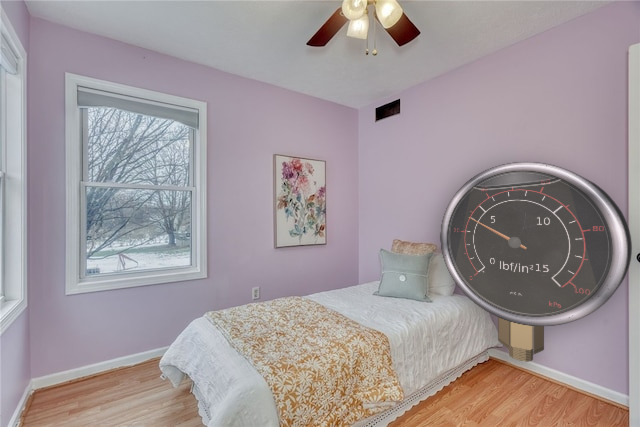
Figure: 4psi
